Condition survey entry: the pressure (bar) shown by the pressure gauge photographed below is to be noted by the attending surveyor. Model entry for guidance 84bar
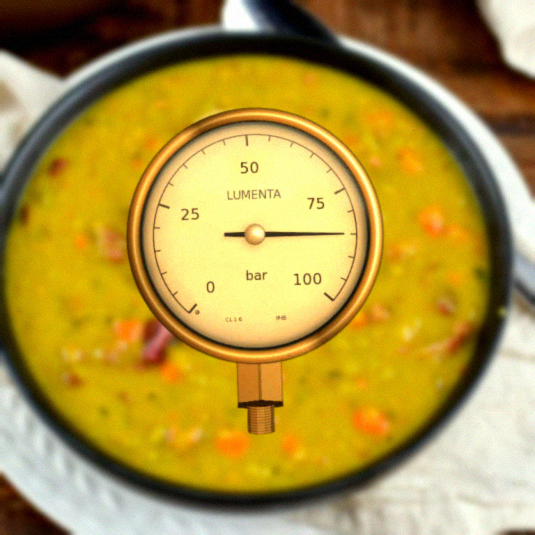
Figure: 85bar
